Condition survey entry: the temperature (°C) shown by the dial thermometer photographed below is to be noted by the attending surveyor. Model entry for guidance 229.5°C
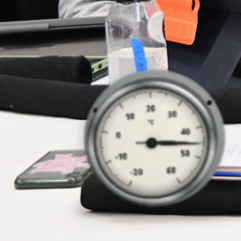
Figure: 45°C
